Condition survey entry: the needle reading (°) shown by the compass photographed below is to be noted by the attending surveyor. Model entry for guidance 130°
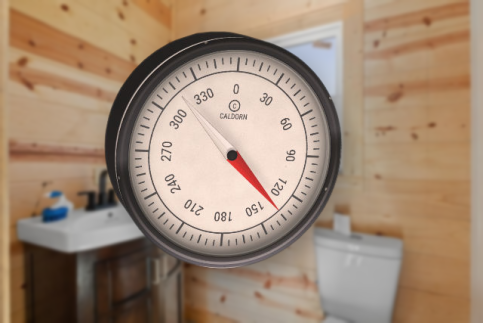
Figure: 135°
